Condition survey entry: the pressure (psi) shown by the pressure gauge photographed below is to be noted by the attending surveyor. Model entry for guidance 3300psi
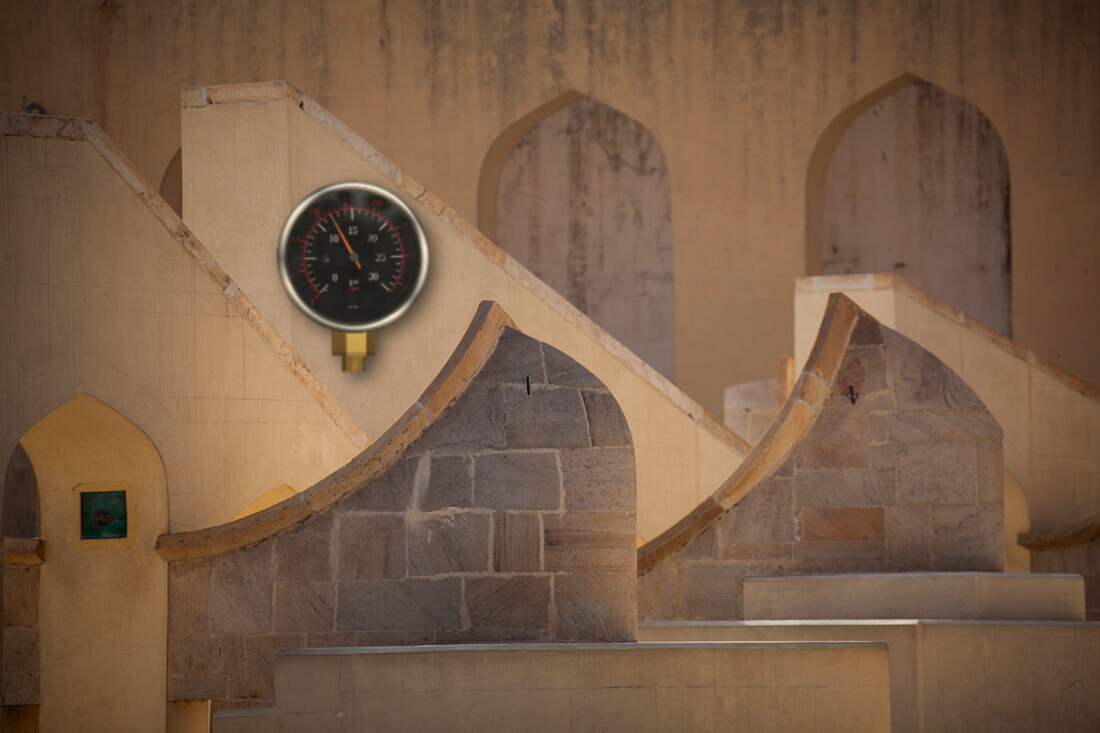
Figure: 12psi
